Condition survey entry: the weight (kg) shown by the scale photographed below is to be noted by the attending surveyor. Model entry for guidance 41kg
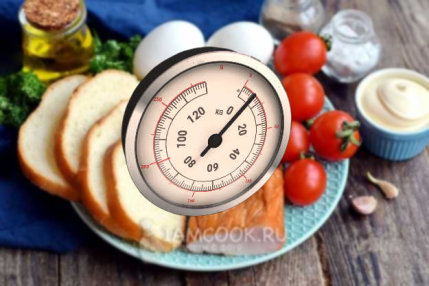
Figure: 5kg
